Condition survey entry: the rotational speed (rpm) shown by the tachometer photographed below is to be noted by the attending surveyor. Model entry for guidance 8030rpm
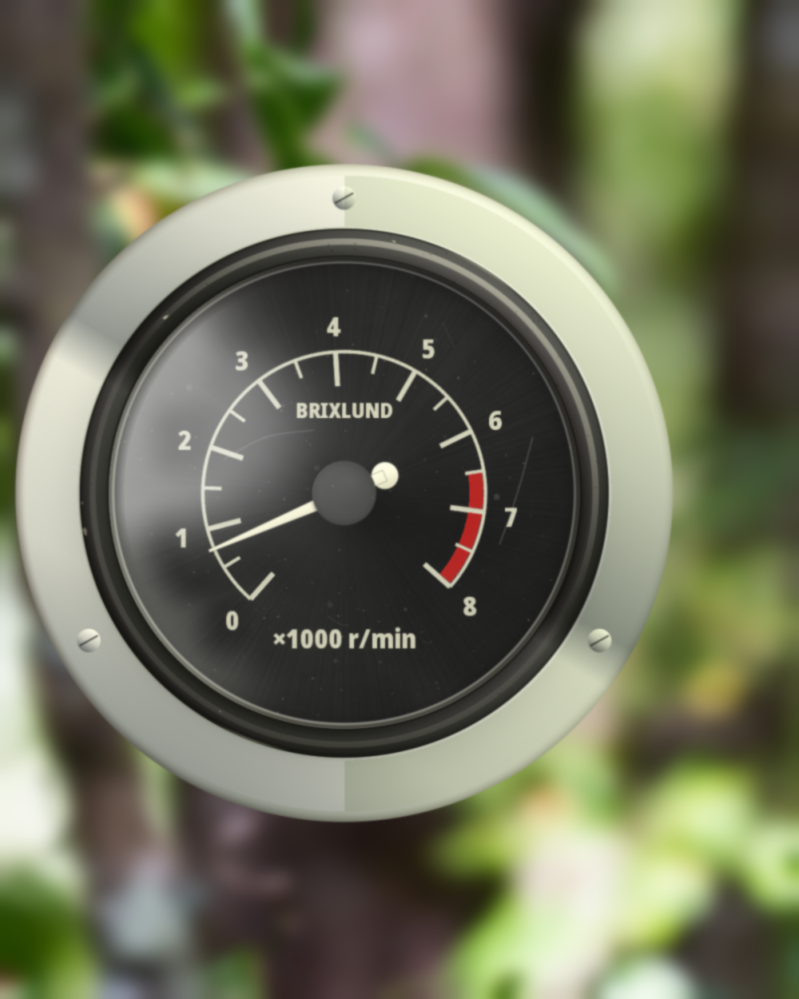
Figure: 750rpm
